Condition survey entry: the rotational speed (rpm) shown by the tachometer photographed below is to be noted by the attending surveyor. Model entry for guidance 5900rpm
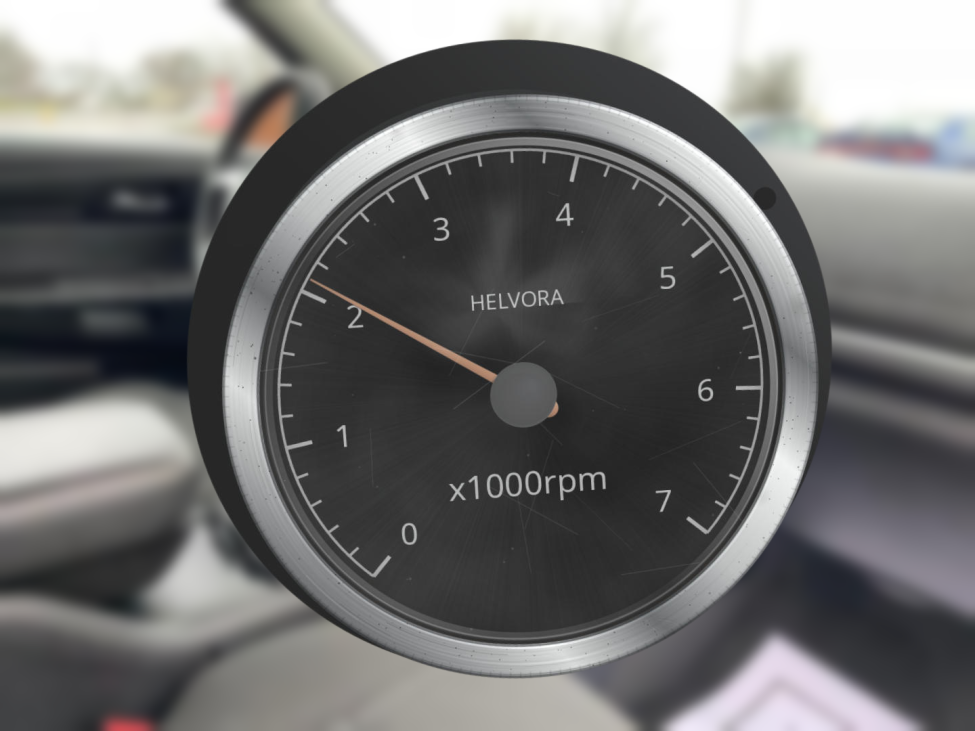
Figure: 2100rpm
